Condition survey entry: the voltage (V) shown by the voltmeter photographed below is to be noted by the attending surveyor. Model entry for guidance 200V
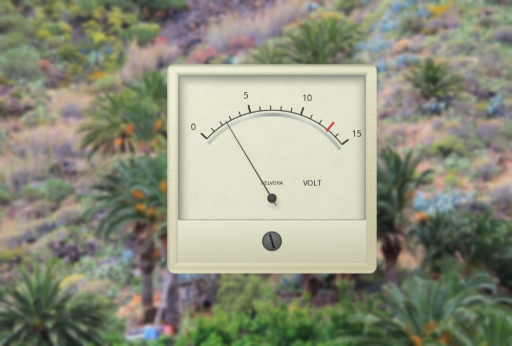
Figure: 2.5V
